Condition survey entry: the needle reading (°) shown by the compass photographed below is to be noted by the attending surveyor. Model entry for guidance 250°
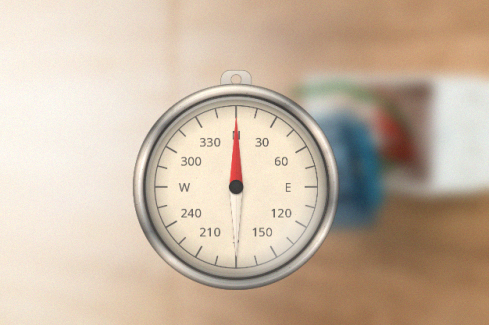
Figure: 0°
